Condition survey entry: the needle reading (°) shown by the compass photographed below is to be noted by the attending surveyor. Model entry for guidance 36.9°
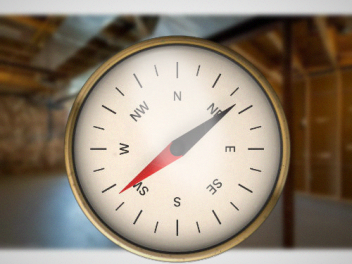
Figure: 232.5°
